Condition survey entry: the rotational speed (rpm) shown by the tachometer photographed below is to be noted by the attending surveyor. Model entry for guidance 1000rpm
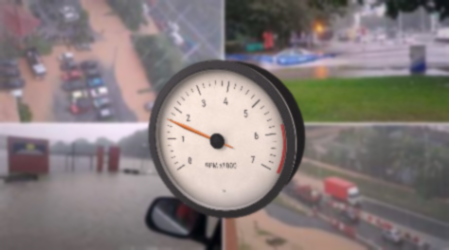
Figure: 1600rpm
